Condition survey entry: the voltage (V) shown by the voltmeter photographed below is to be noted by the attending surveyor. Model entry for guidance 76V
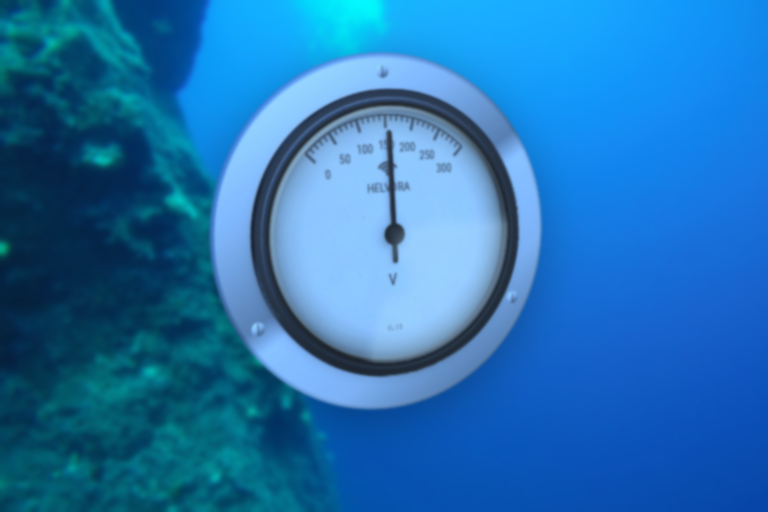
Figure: 150V
